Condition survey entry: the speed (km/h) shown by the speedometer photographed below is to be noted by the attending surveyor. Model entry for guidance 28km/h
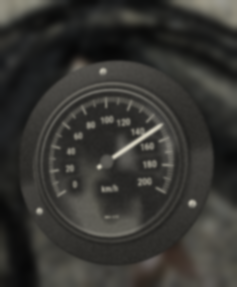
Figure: 150km/h
